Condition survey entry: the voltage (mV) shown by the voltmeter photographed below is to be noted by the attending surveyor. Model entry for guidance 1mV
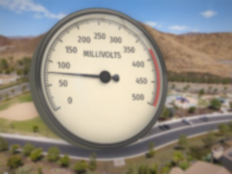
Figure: 75mV
